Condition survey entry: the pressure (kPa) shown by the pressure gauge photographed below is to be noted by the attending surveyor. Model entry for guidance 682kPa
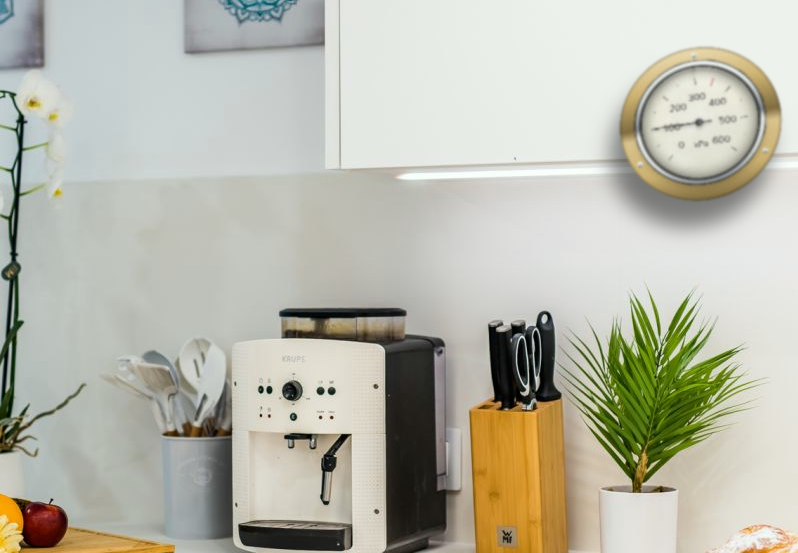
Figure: 100kPa
